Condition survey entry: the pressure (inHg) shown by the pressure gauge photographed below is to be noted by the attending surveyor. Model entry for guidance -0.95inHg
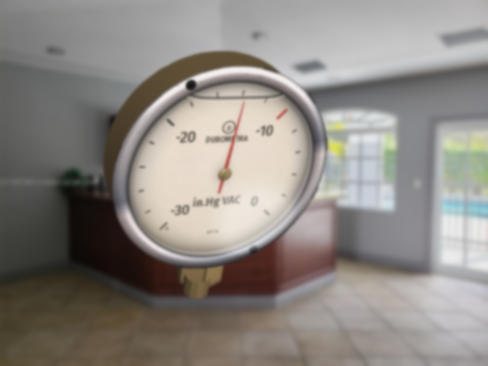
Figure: -14inHg
